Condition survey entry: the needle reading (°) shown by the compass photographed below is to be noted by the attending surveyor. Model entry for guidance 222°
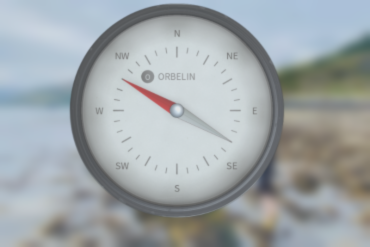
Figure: 300°
